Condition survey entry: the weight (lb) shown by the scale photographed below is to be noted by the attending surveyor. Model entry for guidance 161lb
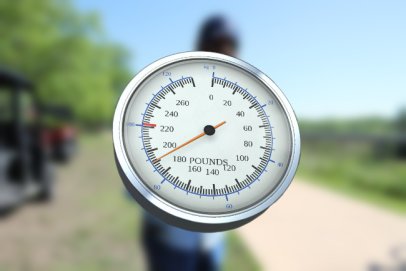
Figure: 190lb
